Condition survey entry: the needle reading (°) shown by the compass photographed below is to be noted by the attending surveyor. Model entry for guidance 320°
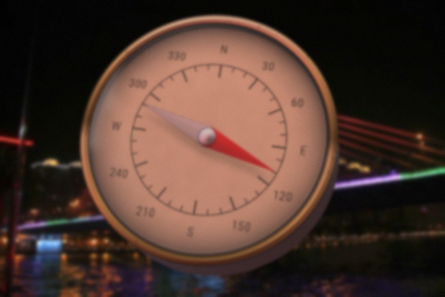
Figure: 110°
